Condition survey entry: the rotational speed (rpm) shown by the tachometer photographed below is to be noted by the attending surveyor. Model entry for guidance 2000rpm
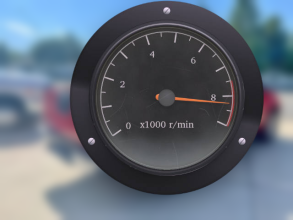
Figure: 8250rpm
